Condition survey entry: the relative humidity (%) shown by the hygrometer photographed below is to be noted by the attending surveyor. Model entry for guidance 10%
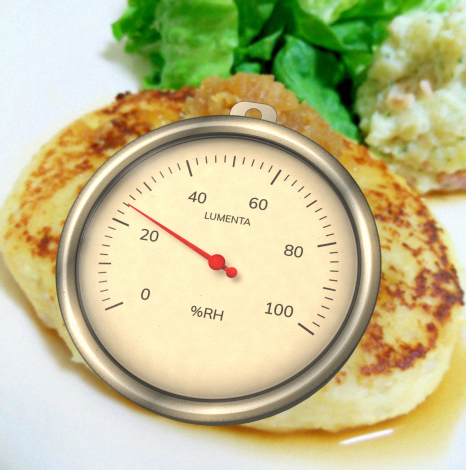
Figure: 24%
